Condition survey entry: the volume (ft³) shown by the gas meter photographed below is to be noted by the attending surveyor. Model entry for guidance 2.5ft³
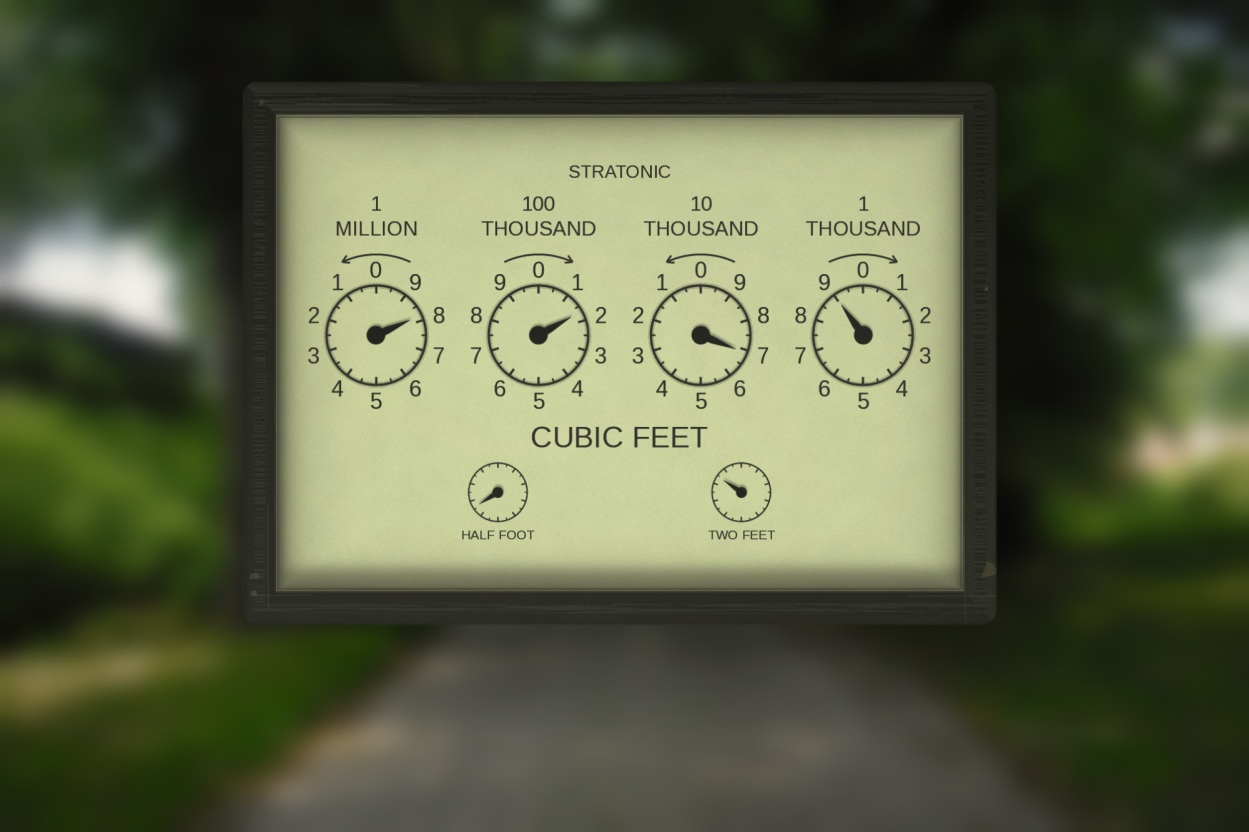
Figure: 816900ft³
